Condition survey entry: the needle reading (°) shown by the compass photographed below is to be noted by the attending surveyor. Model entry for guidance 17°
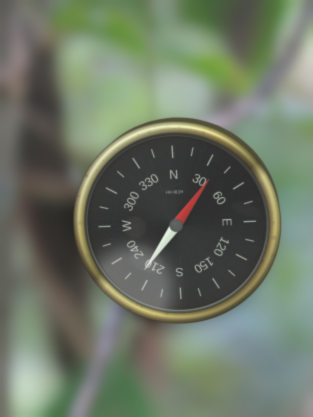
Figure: 37.5°
